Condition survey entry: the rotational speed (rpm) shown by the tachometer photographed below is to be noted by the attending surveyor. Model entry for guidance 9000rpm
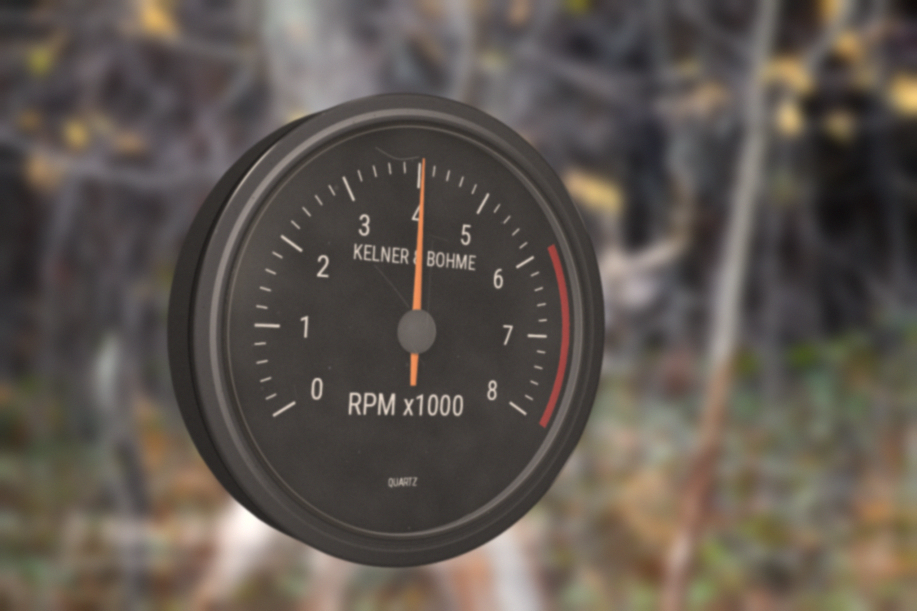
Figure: 4000rpm
